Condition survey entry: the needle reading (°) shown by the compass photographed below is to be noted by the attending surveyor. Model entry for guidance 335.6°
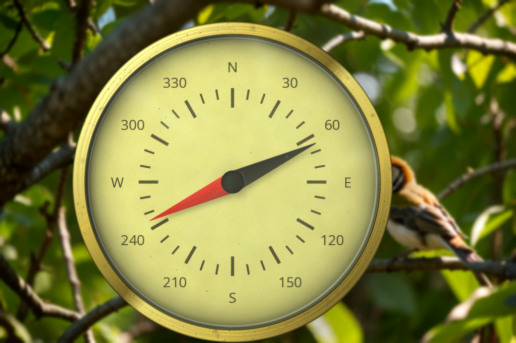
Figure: 245°
